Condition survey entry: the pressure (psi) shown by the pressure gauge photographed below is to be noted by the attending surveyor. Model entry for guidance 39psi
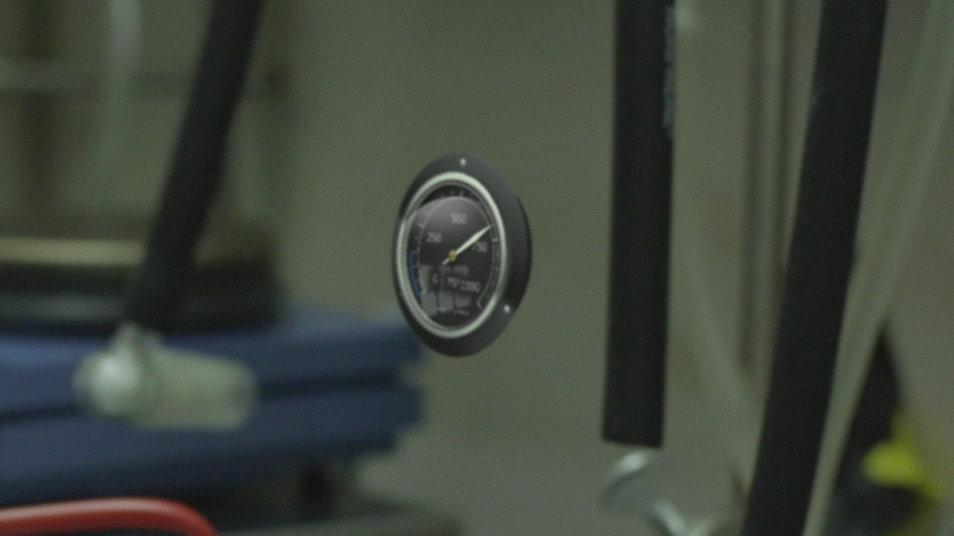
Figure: 700psi
